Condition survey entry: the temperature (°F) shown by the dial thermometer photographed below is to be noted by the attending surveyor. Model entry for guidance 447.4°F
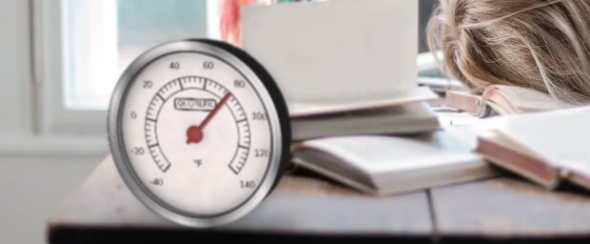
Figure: 80°F
